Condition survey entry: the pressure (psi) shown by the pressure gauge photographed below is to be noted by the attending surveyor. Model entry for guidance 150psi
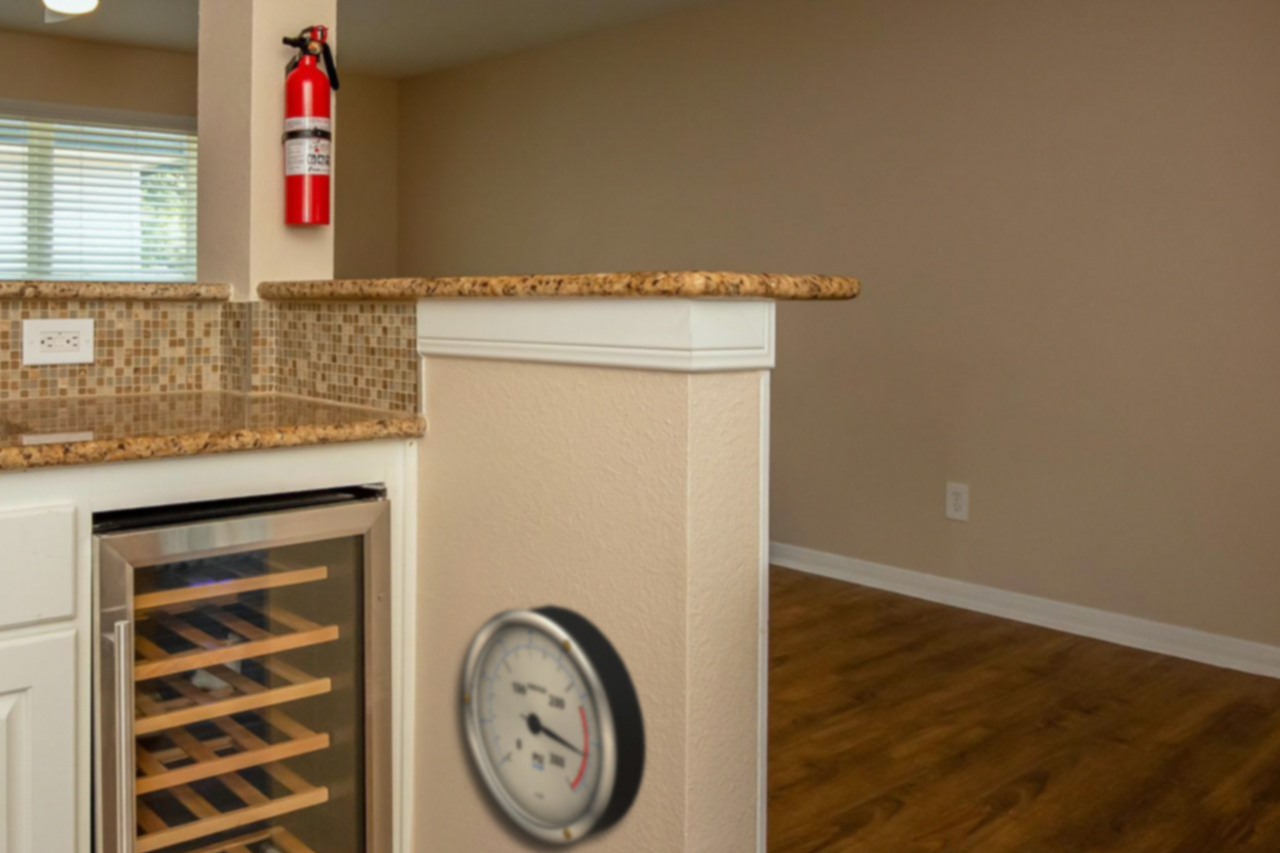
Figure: 260psi
